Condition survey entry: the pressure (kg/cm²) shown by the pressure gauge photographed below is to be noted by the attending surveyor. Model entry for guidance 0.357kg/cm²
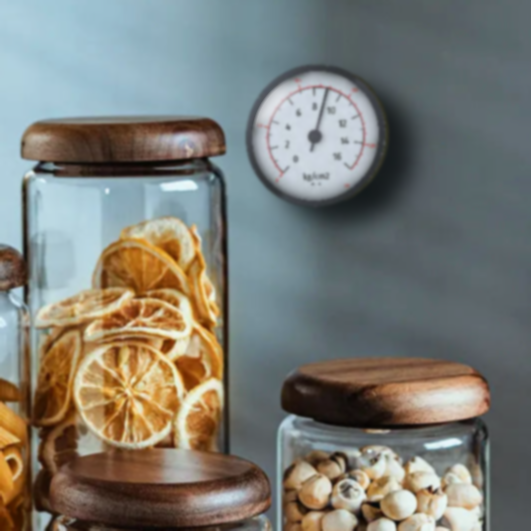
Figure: 9kg/cm²
